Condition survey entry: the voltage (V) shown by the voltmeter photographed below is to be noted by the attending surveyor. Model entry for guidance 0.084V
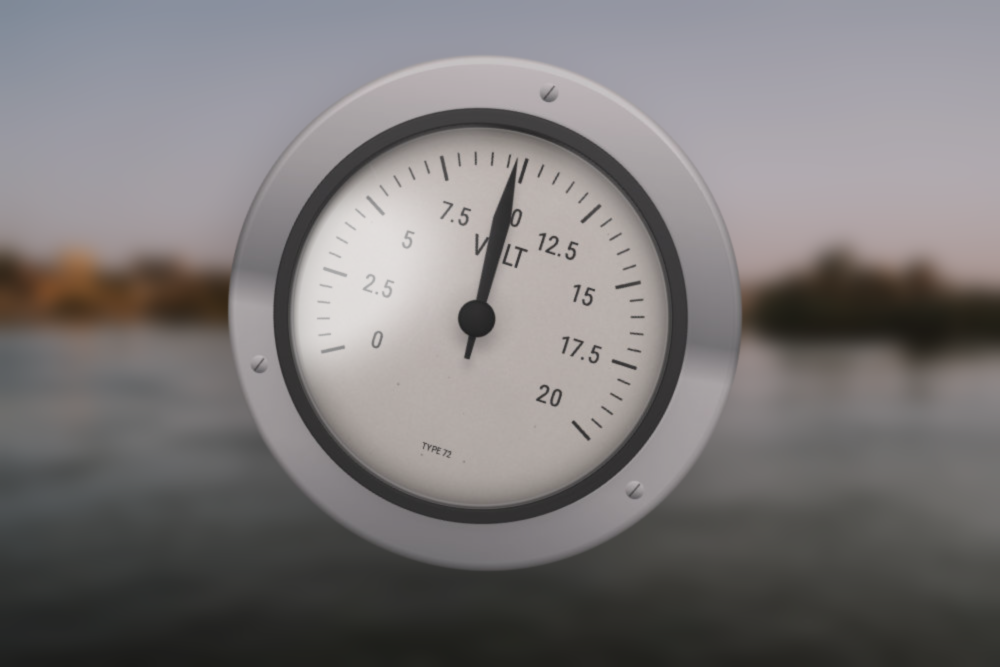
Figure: 9.75V
